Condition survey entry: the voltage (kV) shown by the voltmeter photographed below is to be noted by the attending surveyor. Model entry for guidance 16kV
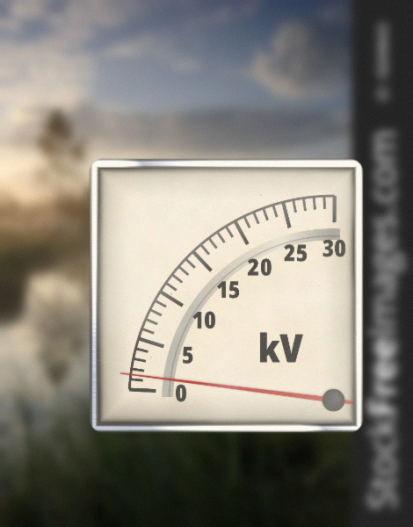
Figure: 1.5kV
